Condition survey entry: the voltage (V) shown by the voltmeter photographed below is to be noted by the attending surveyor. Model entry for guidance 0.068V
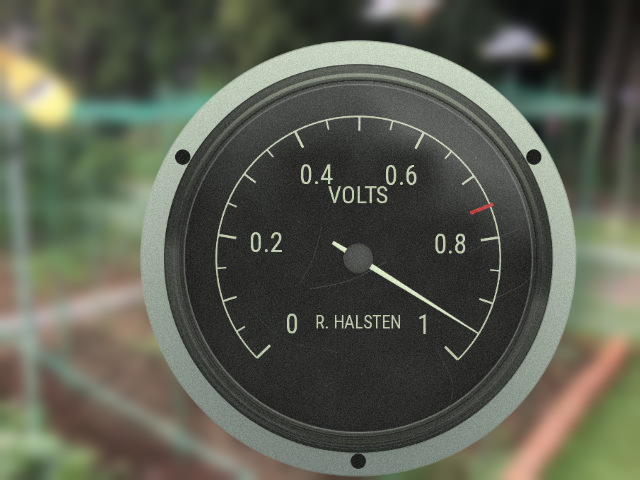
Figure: 0.95V
